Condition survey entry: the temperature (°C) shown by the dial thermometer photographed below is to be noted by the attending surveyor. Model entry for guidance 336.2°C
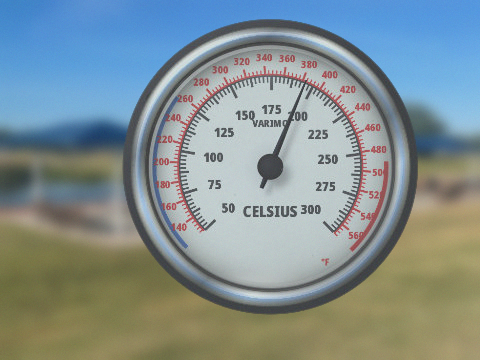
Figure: 195°C
